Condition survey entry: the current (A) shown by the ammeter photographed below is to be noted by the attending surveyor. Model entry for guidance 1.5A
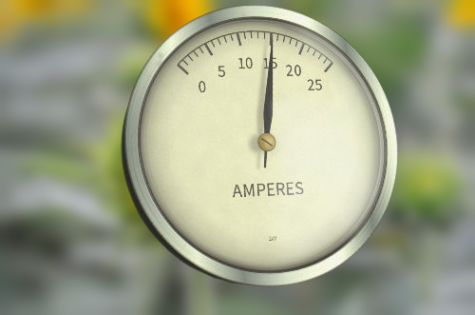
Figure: 15A
